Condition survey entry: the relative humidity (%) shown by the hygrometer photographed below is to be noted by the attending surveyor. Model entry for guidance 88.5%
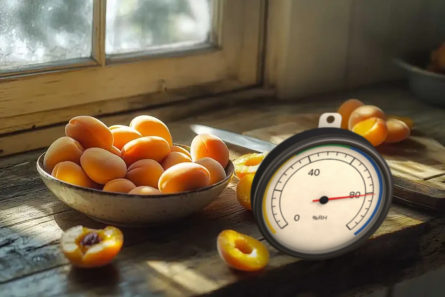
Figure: 80%
